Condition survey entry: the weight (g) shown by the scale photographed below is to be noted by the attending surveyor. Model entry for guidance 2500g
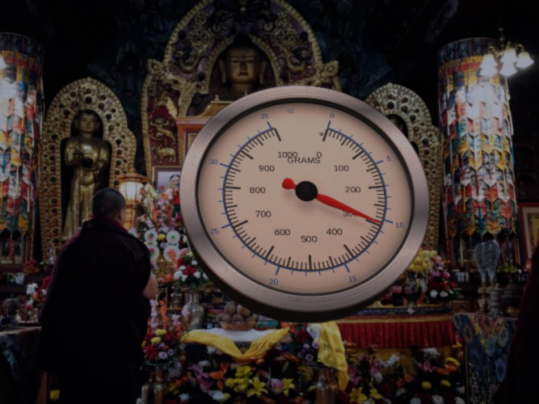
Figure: 300g
